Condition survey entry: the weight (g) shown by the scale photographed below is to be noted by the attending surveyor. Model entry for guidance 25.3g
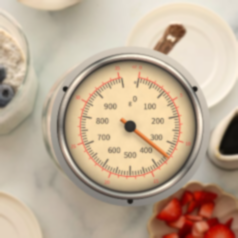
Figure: 350g
